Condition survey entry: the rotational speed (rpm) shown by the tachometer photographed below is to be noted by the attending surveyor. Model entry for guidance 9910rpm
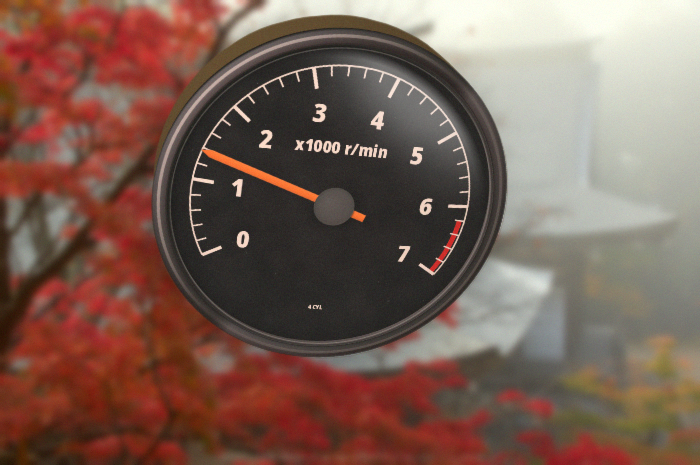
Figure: 1400rpm
